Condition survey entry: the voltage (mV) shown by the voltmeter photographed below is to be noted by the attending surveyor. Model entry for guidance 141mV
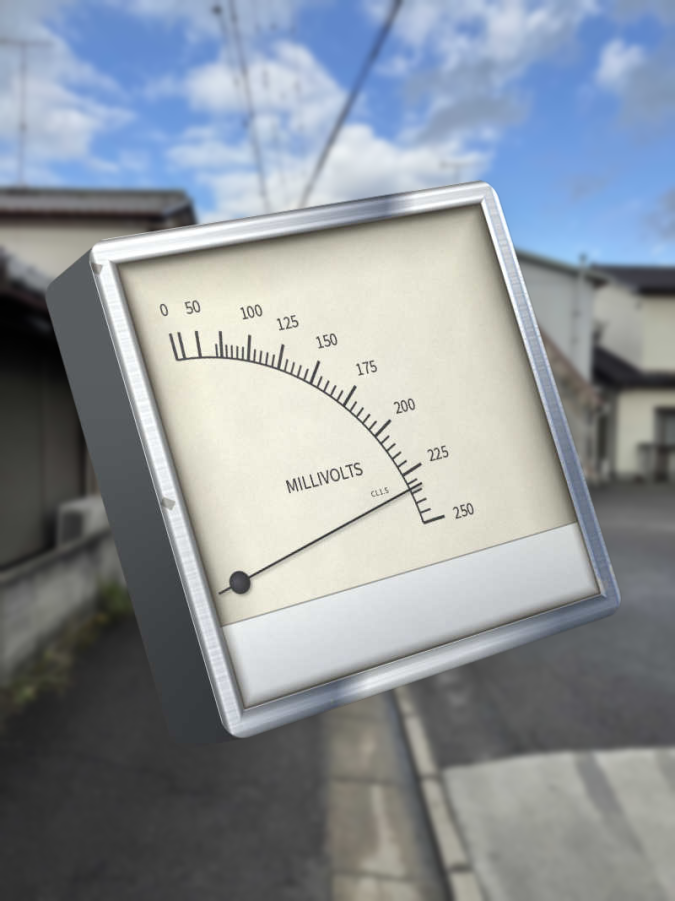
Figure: 232.5mV
